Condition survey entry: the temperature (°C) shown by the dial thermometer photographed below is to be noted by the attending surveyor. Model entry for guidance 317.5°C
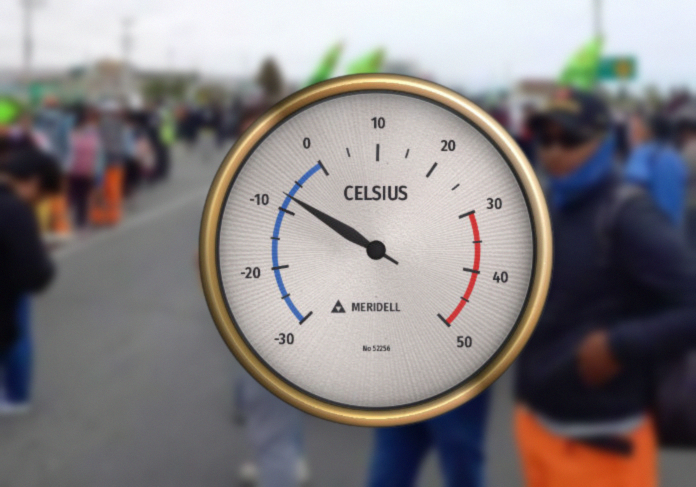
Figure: -7.5°C
